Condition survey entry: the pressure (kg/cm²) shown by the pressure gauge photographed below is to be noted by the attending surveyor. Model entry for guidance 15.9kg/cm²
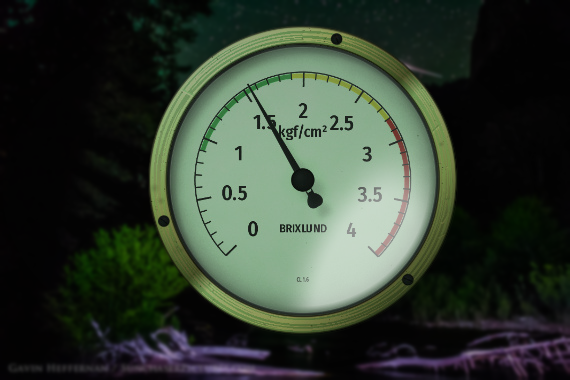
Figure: 1.55kg/cm²
